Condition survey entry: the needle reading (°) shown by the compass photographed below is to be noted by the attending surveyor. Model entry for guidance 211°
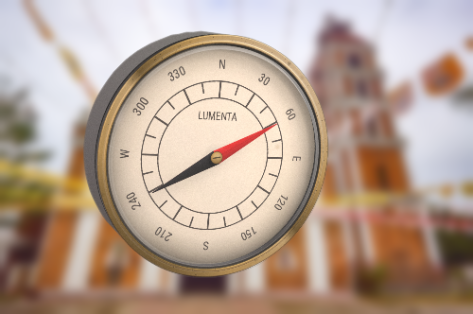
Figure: 60°
